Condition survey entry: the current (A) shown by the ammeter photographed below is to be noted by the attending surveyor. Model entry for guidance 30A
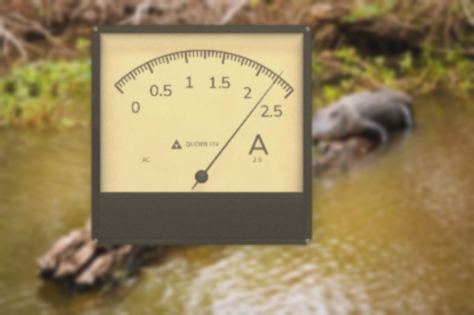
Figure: 2.25A
